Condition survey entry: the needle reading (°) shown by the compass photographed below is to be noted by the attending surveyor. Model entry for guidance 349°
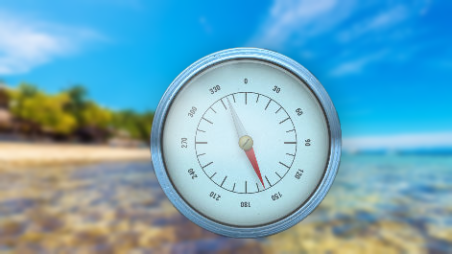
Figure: 157.5°
